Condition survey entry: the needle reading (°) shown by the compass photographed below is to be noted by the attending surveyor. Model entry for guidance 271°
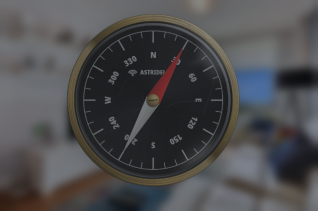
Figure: 30°
